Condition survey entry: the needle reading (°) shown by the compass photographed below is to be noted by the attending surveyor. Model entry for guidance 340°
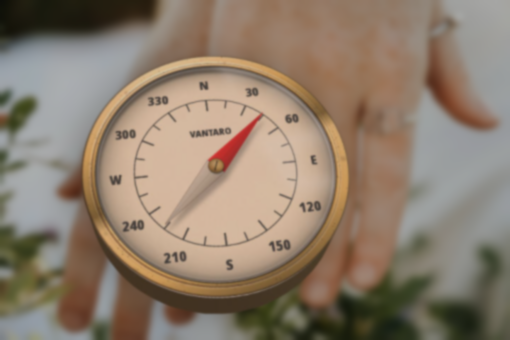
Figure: 45°
